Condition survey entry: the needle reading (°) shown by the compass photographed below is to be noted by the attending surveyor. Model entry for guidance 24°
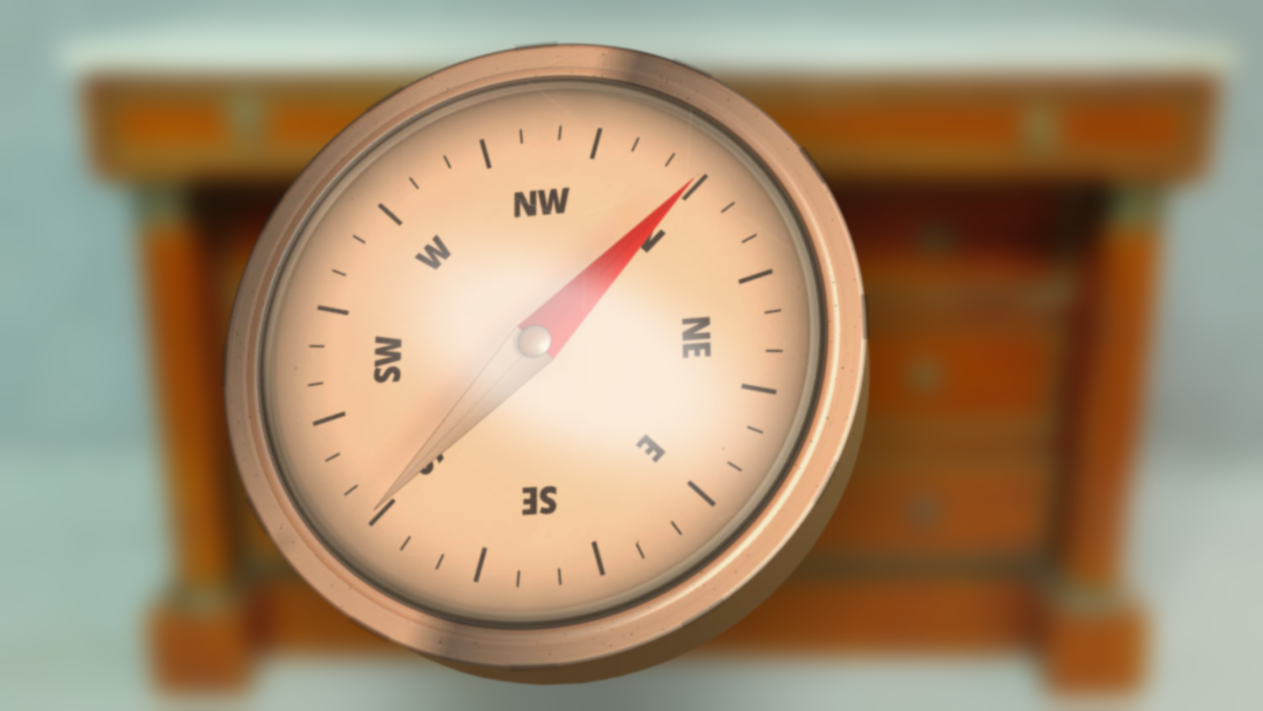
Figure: 0°
